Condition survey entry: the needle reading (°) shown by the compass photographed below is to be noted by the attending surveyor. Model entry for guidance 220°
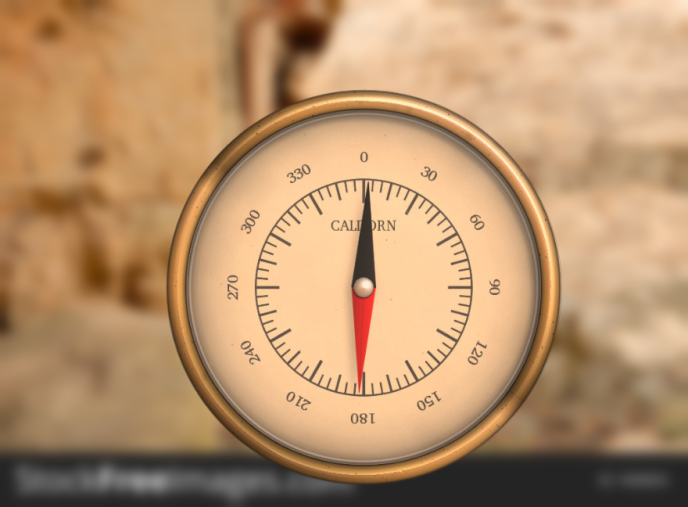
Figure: 182.5°
